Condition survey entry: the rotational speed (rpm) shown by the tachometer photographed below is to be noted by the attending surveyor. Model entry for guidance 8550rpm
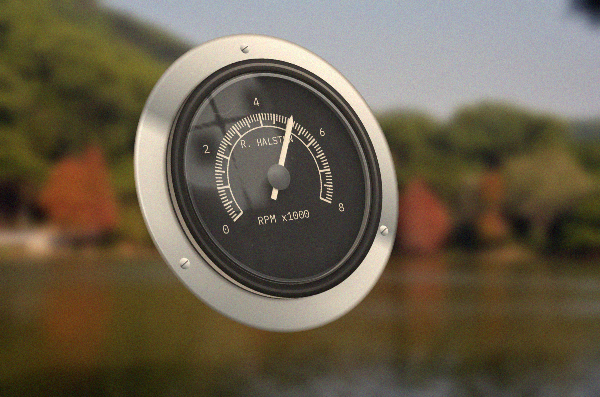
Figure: 5000rpm
